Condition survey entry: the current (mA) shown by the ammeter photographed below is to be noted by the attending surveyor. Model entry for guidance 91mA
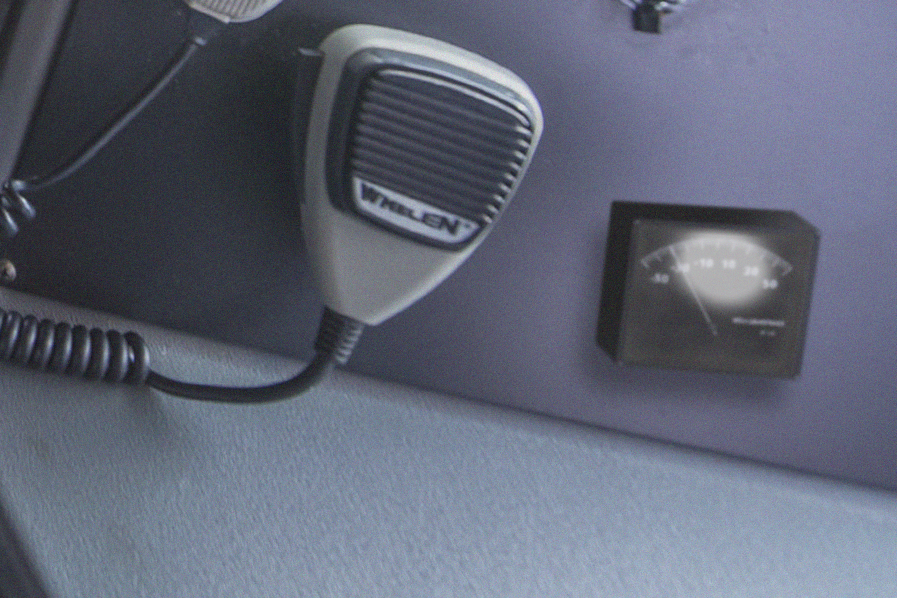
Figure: -30mA
